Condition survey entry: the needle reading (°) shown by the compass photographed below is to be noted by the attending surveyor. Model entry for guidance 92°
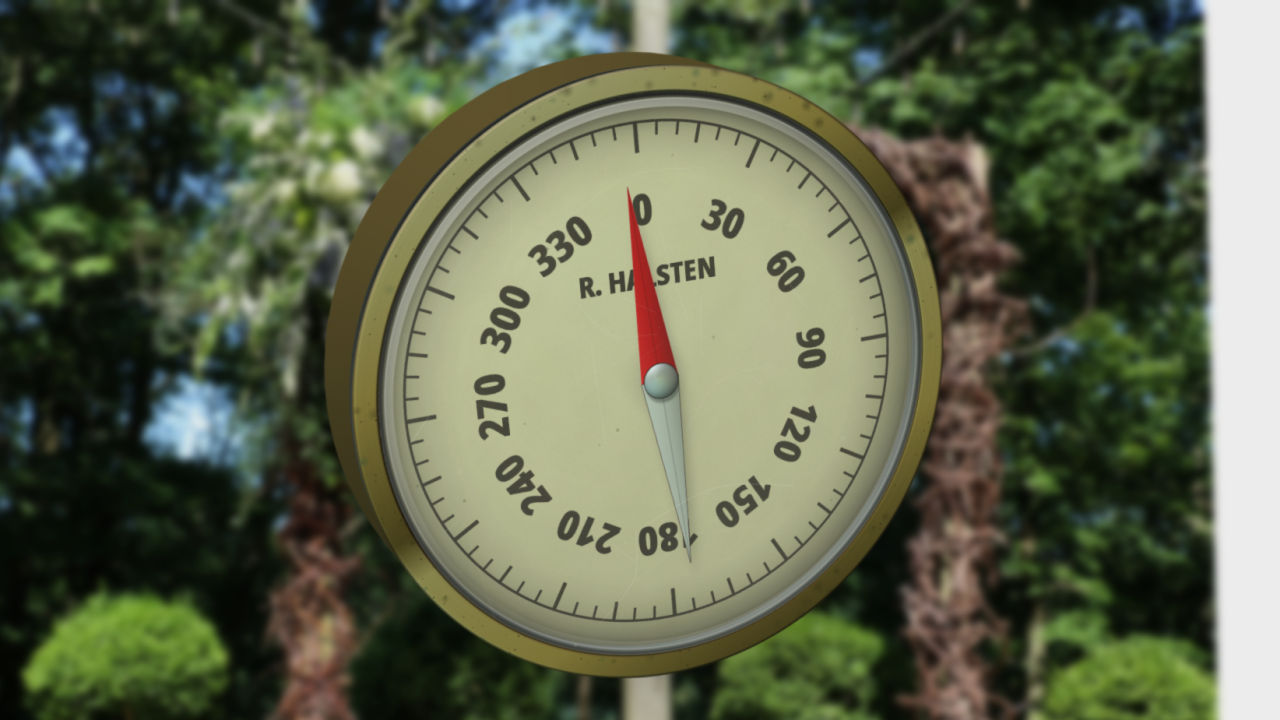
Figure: 355°
